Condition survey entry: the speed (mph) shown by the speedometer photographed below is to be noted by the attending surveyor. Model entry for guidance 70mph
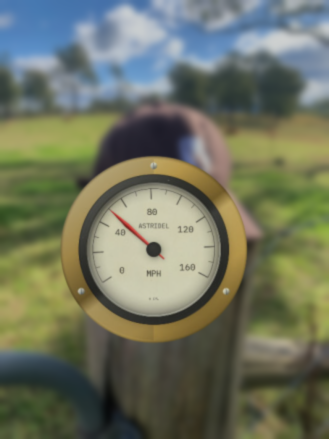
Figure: 50mph
